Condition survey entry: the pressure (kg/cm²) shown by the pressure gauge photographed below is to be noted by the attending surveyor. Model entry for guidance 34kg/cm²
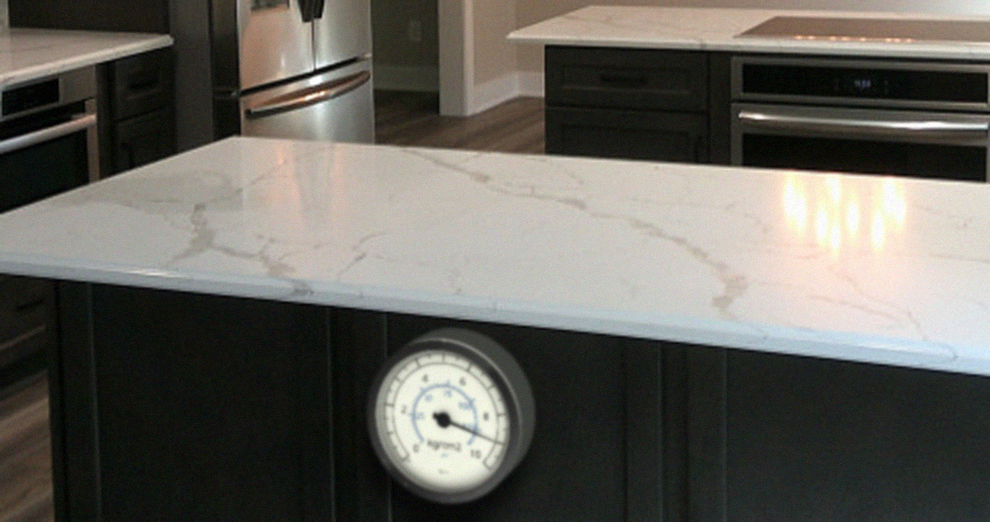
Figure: 9kg/cm²
